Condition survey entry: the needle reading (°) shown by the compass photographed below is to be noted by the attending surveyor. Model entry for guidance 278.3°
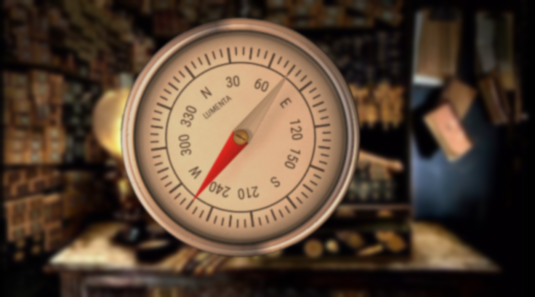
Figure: 255°
